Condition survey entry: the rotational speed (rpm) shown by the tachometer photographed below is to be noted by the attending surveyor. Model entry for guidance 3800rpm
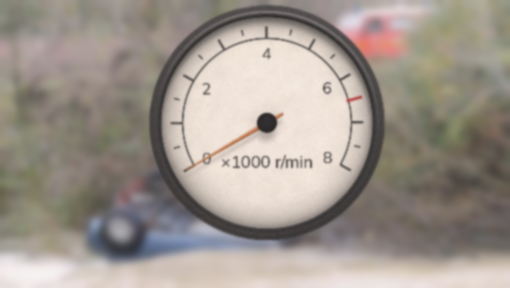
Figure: 0rpm
